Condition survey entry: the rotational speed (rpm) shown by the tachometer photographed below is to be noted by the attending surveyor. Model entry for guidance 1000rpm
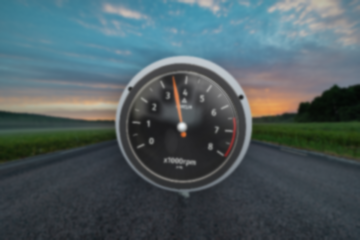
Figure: 3500rpm
